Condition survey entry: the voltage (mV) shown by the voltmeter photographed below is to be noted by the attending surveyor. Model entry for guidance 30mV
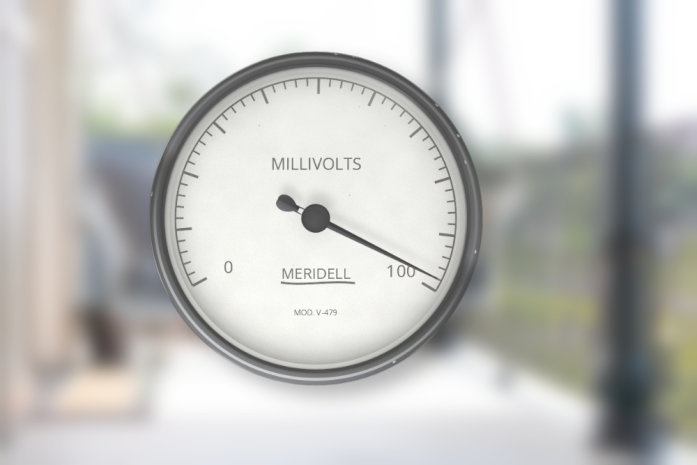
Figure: 98mV
